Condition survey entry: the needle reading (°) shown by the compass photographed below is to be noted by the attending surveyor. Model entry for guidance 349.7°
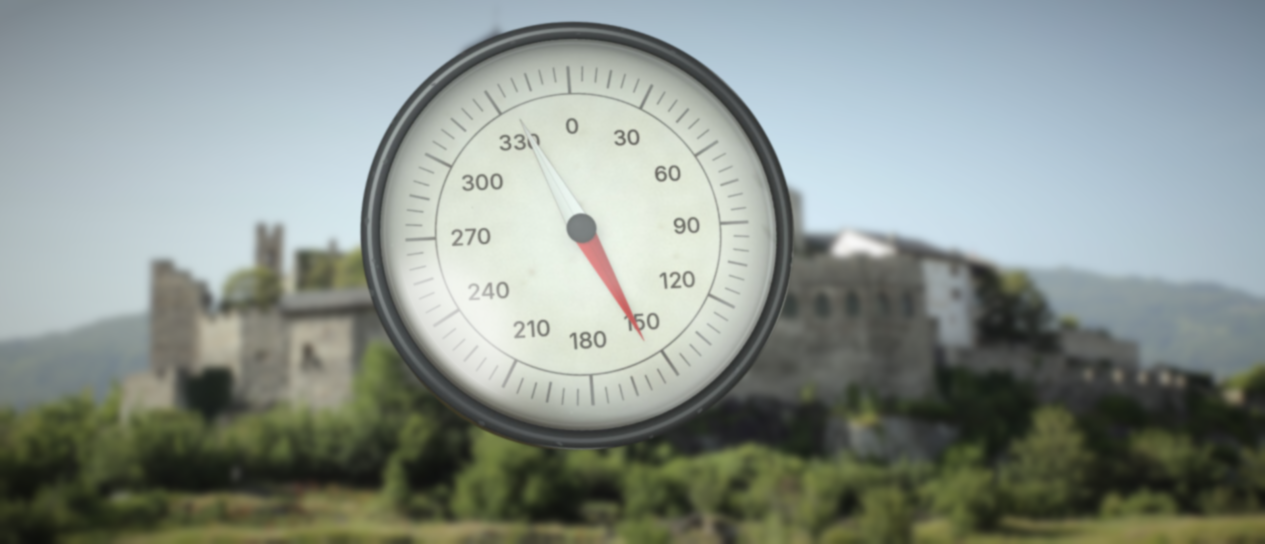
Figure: 155°
